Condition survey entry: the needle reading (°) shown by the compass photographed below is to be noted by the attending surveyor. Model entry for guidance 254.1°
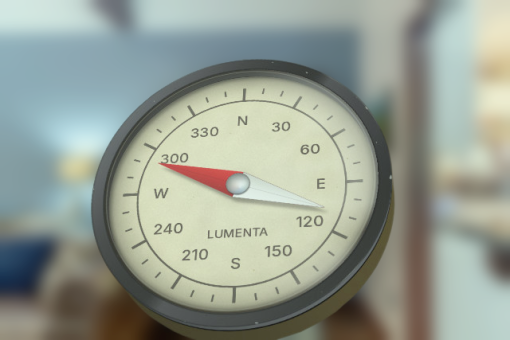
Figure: 290°
